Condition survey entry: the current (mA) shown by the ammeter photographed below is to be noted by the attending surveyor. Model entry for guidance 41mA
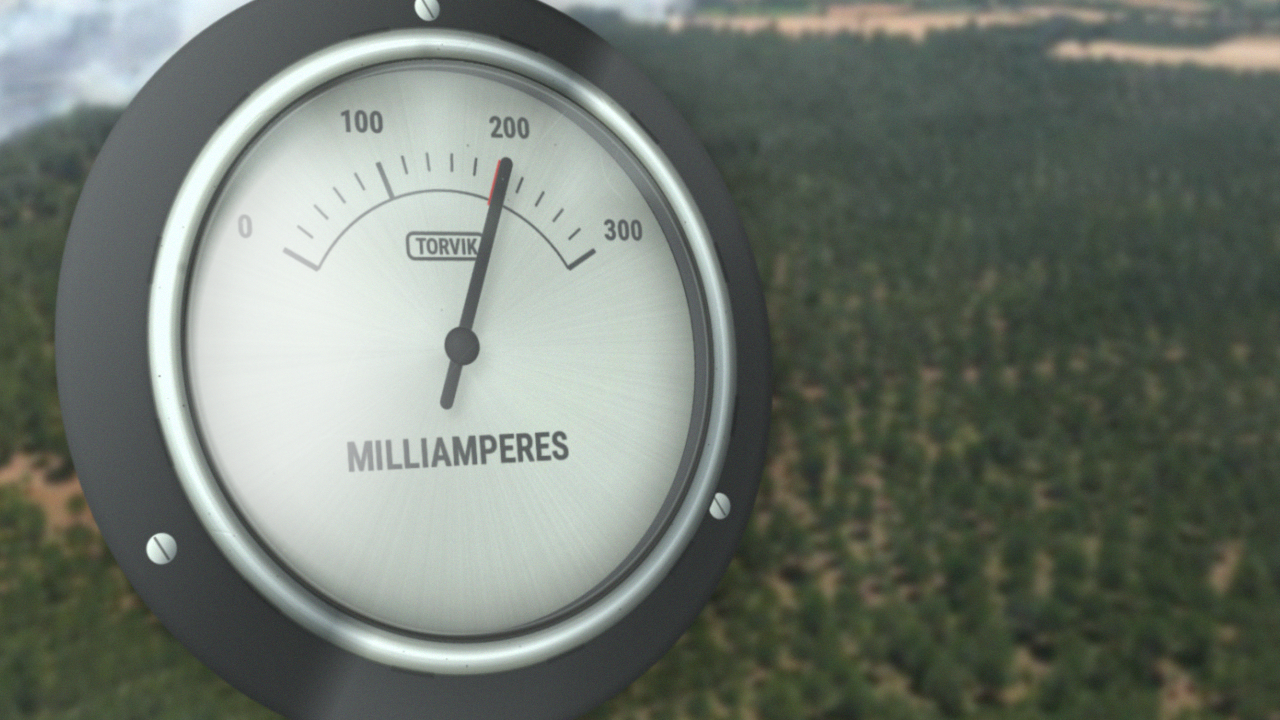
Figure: 200mA
